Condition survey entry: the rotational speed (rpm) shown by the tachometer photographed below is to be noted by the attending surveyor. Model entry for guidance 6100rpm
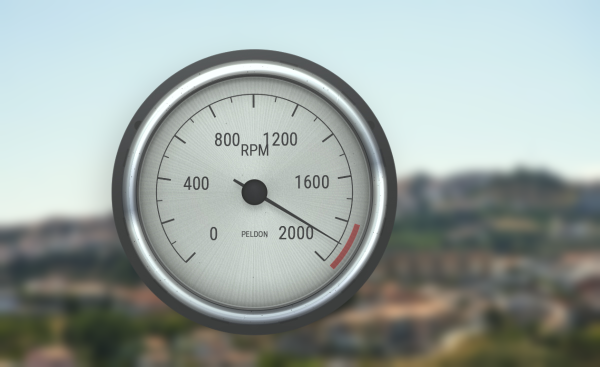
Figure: 1900rpm
